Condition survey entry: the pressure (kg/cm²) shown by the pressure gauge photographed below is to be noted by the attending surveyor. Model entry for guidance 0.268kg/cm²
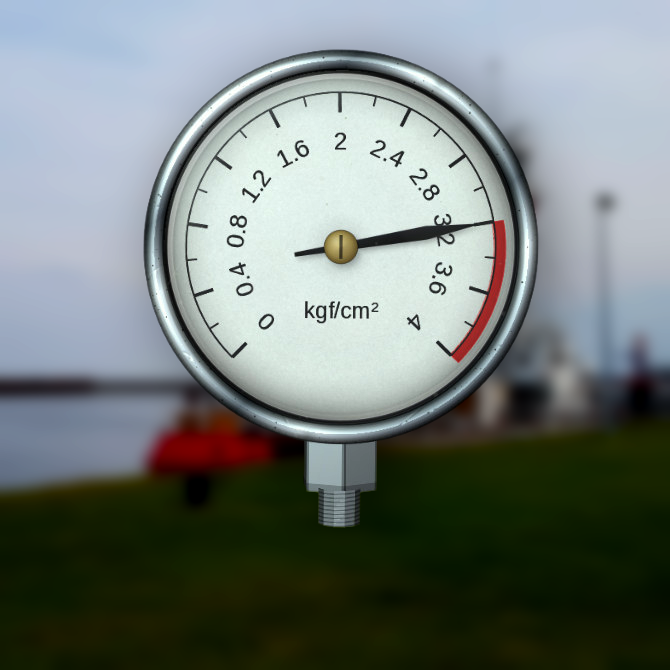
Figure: 3.2kg/cm²
